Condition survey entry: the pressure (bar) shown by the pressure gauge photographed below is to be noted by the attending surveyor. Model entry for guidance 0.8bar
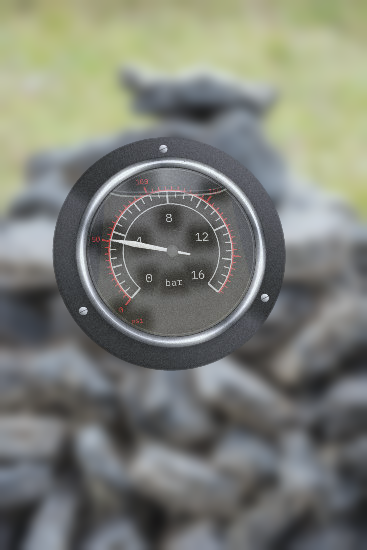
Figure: 3.5bar
